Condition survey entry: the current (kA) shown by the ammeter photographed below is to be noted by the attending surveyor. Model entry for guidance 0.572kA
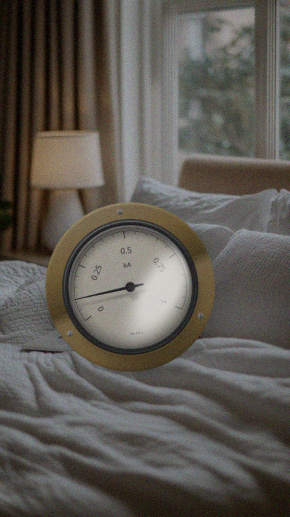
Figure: 0.1kA
